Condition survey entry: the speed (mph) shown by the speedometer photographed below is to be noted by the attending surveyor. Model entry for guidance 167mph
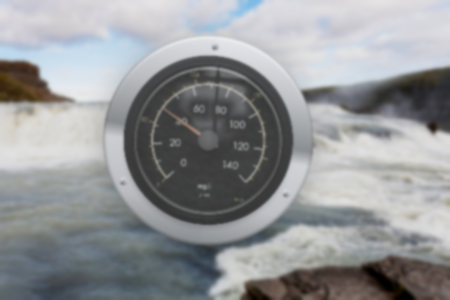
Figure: 40mph
